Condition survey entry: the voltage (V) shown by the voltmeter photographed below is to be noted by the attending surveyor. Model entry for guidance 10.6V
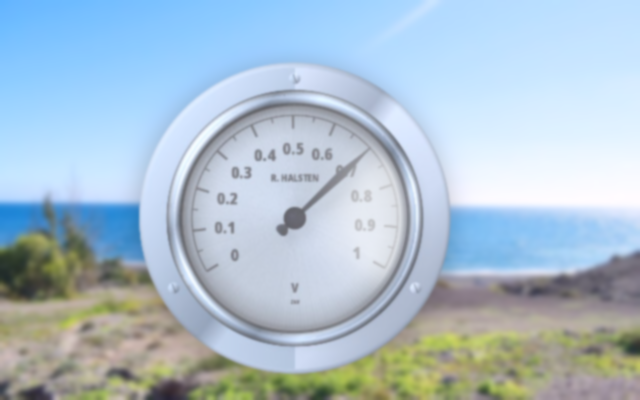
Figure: 0.7V
